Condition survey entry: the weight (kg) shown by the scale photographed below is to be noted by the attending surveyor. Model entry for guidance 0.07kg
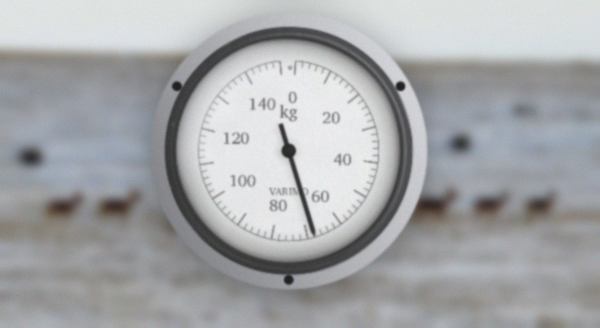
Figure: 68kg
